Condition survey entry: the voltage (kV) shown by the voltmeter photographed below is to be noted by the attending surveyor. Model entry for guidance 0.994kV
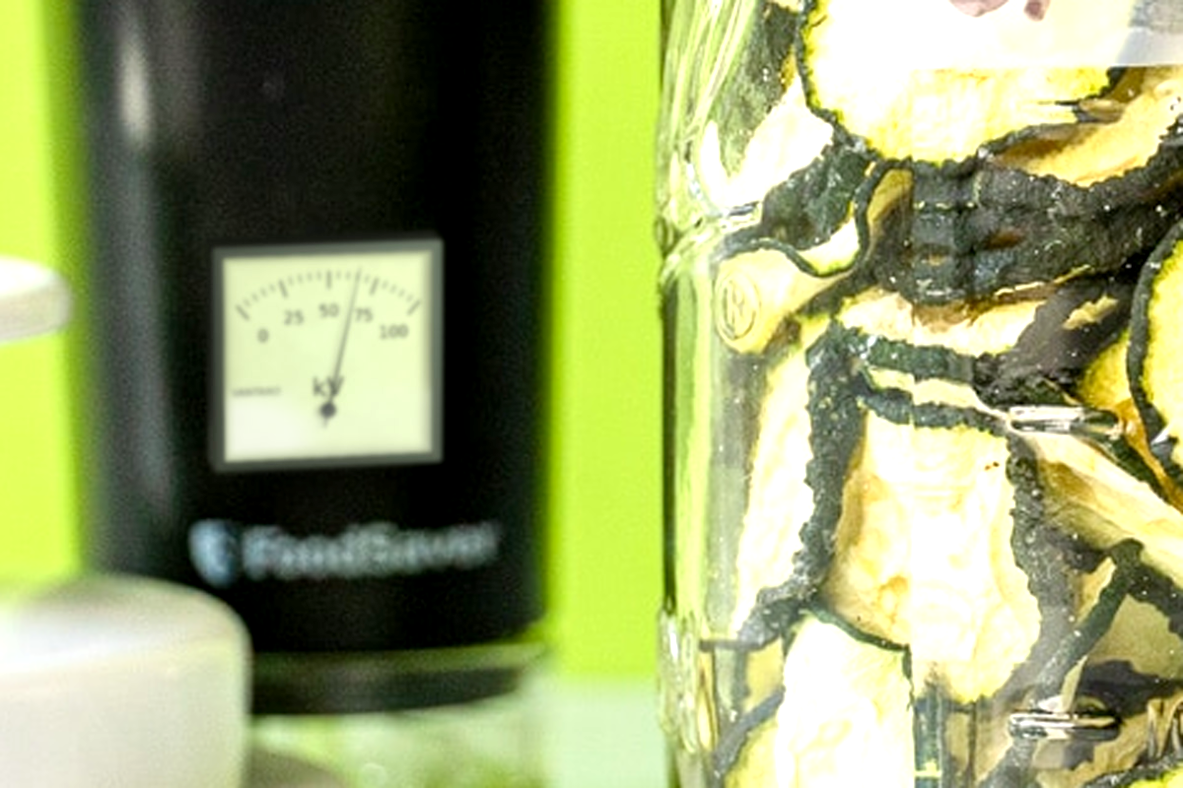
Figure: 65kV
